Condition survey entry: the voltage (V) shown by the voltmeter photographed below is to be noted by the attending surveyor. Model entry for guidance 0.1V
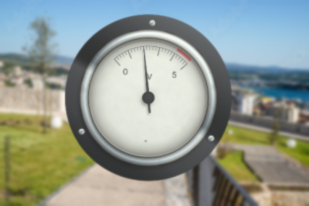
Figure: 2V
